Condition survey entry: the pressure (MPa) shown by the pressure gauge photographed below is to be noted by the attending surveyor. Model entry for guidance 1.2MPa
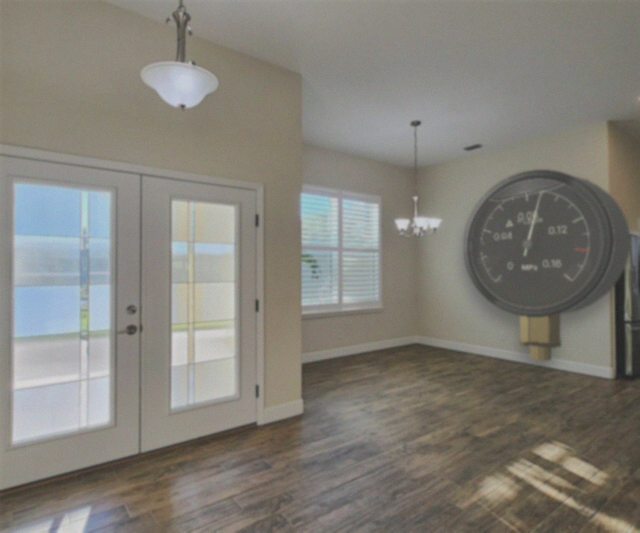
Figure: 0.09MPa
